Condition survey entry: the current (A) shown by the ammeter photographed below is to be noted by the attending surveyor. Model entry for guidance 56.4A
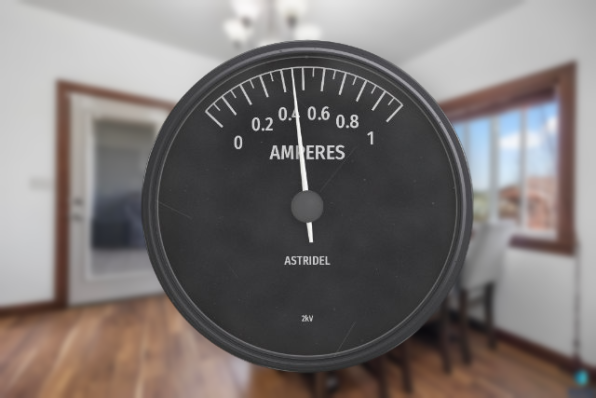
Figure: 0.45A
